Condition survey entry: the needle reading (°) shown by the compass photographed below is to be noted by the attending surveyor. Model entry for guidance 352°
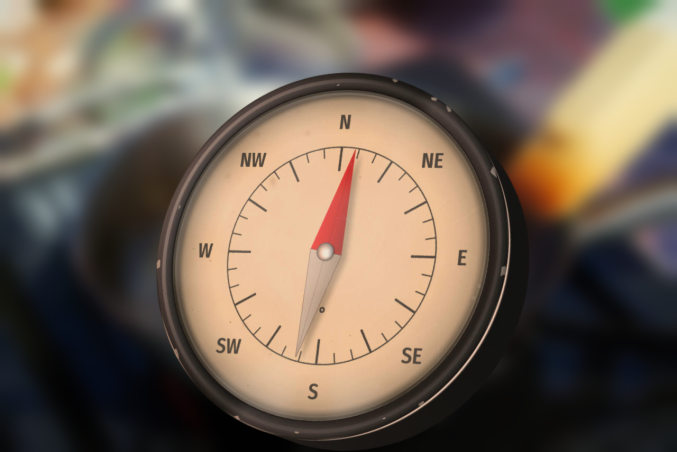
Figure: 10°
